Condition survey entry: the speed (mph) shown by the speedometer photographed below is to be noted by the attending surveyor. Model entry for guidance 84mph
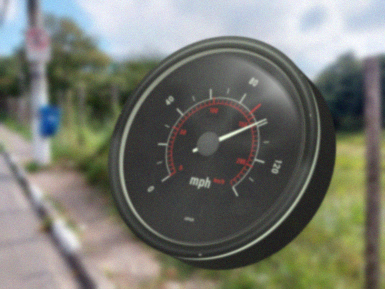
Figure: 100mph
